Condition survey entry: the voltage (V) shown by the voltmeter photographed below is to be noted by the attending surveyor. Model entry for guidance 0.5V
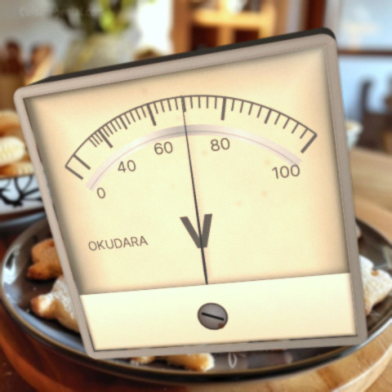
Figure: 70V
